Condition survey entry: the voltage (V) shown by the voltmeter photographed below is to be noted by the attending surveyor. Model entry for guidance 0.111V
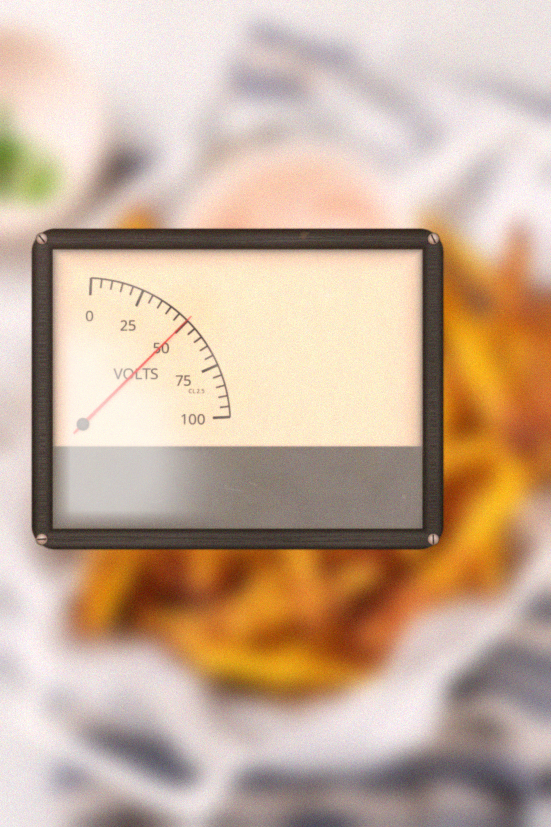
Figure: 50V
